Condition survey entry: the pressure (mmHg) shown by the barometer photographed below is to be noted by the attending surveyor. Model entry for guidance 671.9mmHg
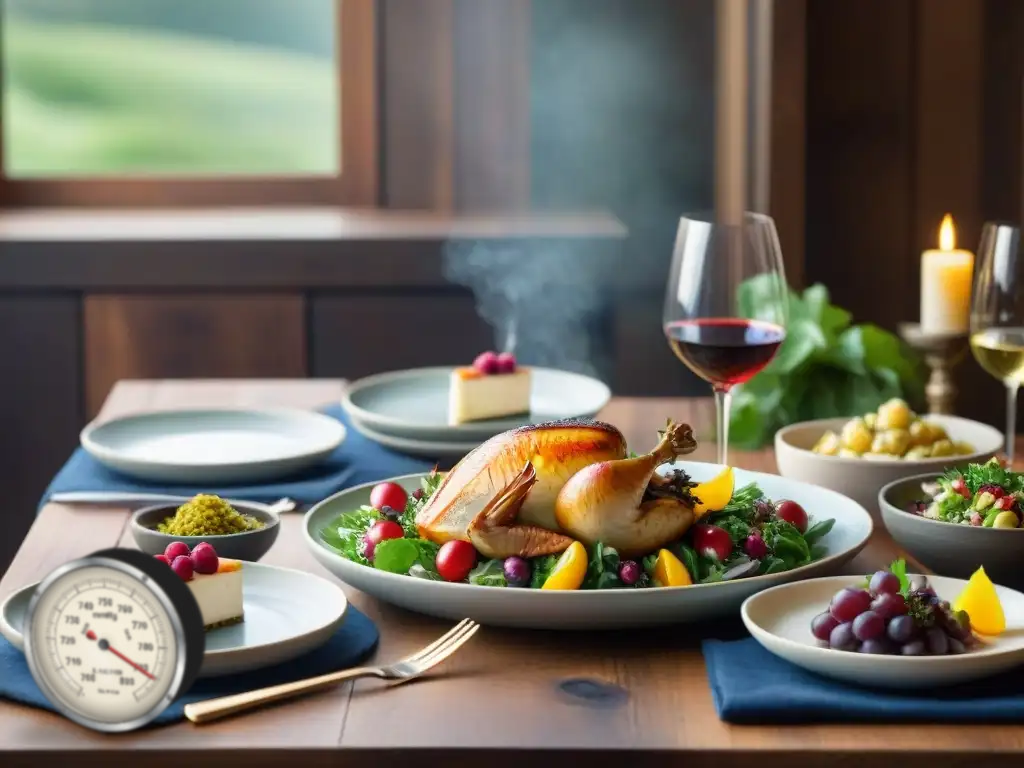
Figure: 790mmHg
